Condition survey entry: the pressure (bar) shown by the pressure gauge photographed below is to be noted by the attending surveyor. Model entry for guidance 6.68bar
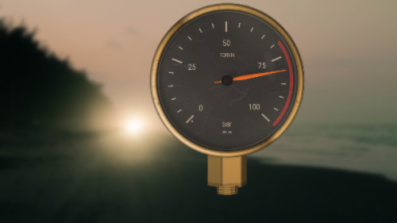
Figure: 80bar
